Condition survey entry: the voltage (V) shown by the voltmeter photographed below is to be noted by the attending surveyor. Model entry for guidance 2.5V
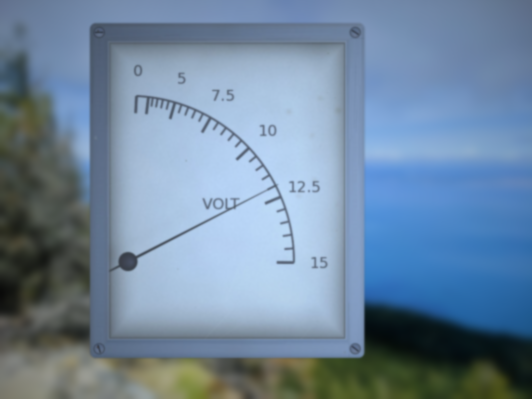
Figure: 12V
